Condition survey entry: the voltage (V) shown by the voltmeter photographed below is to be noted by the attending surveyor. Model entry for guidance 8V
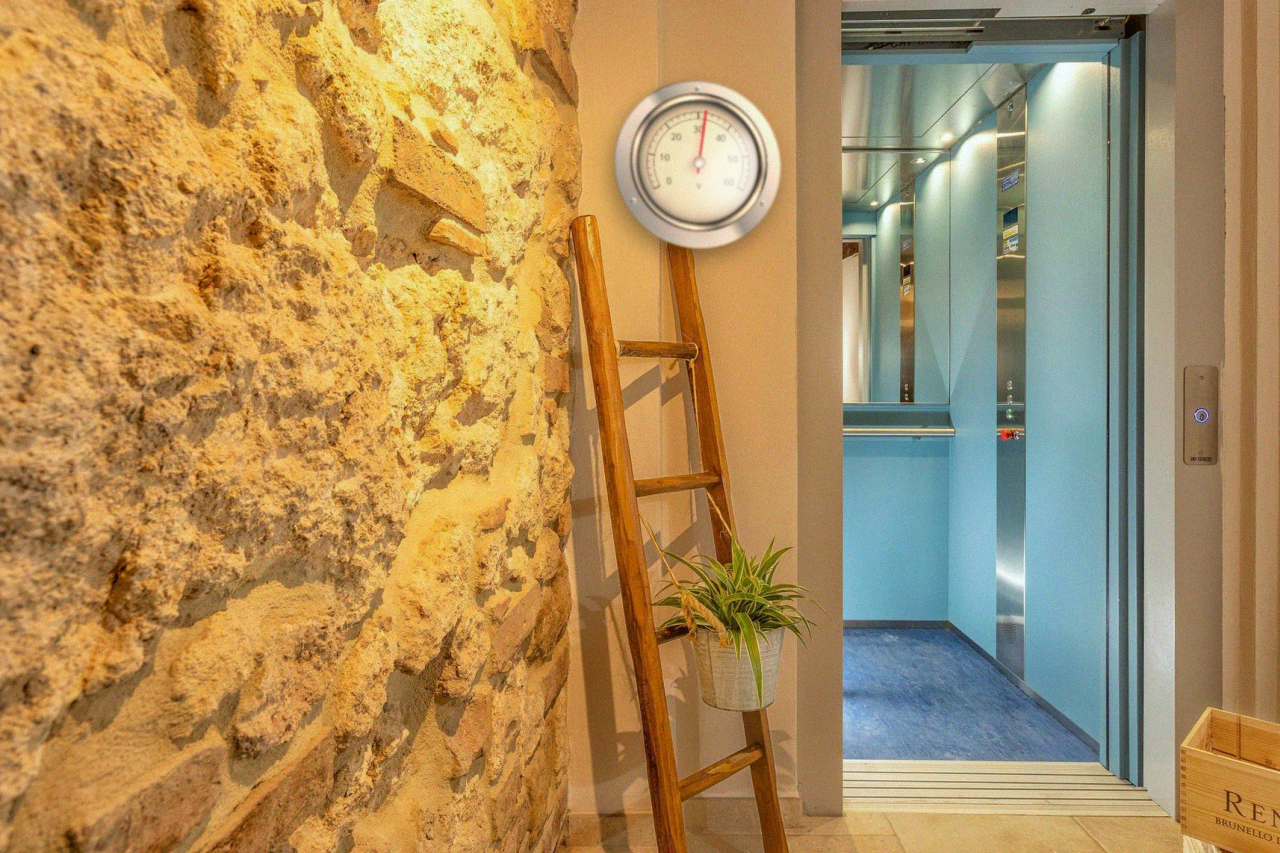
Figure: 32V
